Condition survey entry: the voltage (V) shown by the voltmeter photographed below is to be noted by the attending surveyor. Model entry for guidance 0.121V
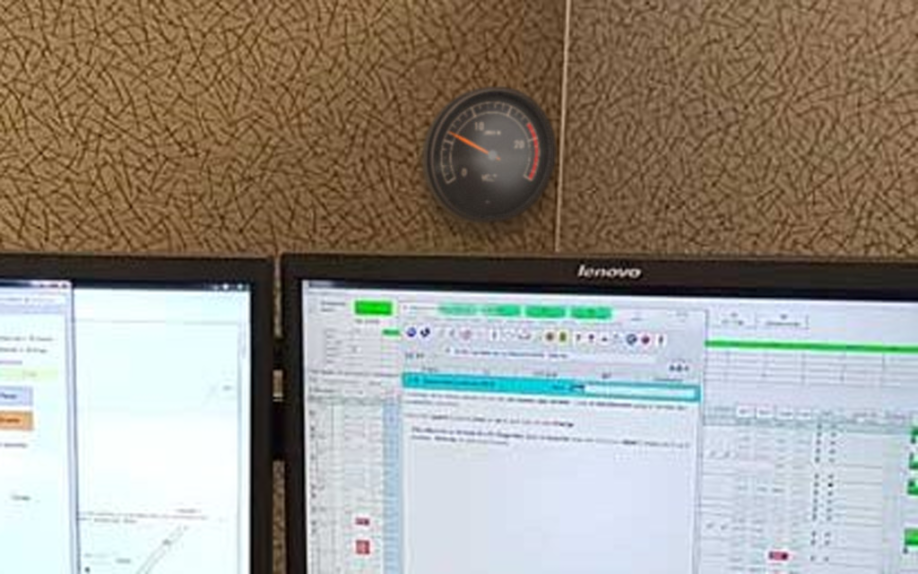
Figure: 6V
